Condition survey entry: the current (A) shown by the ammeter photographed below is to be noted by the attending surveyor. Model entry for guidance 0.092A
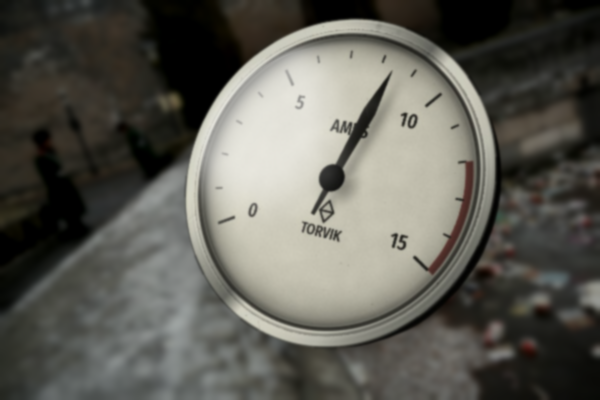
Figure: 8.5A
